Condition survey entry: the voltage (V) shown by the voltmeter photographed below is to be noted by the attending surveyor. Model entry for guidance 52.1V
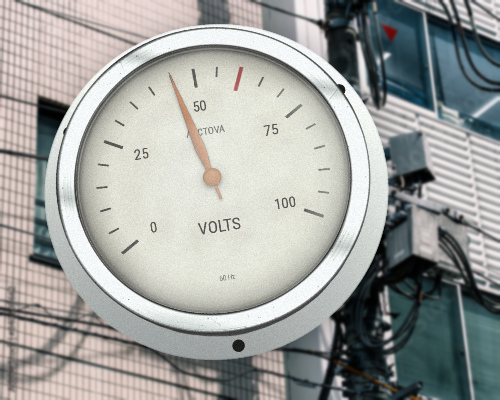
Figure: 45V
